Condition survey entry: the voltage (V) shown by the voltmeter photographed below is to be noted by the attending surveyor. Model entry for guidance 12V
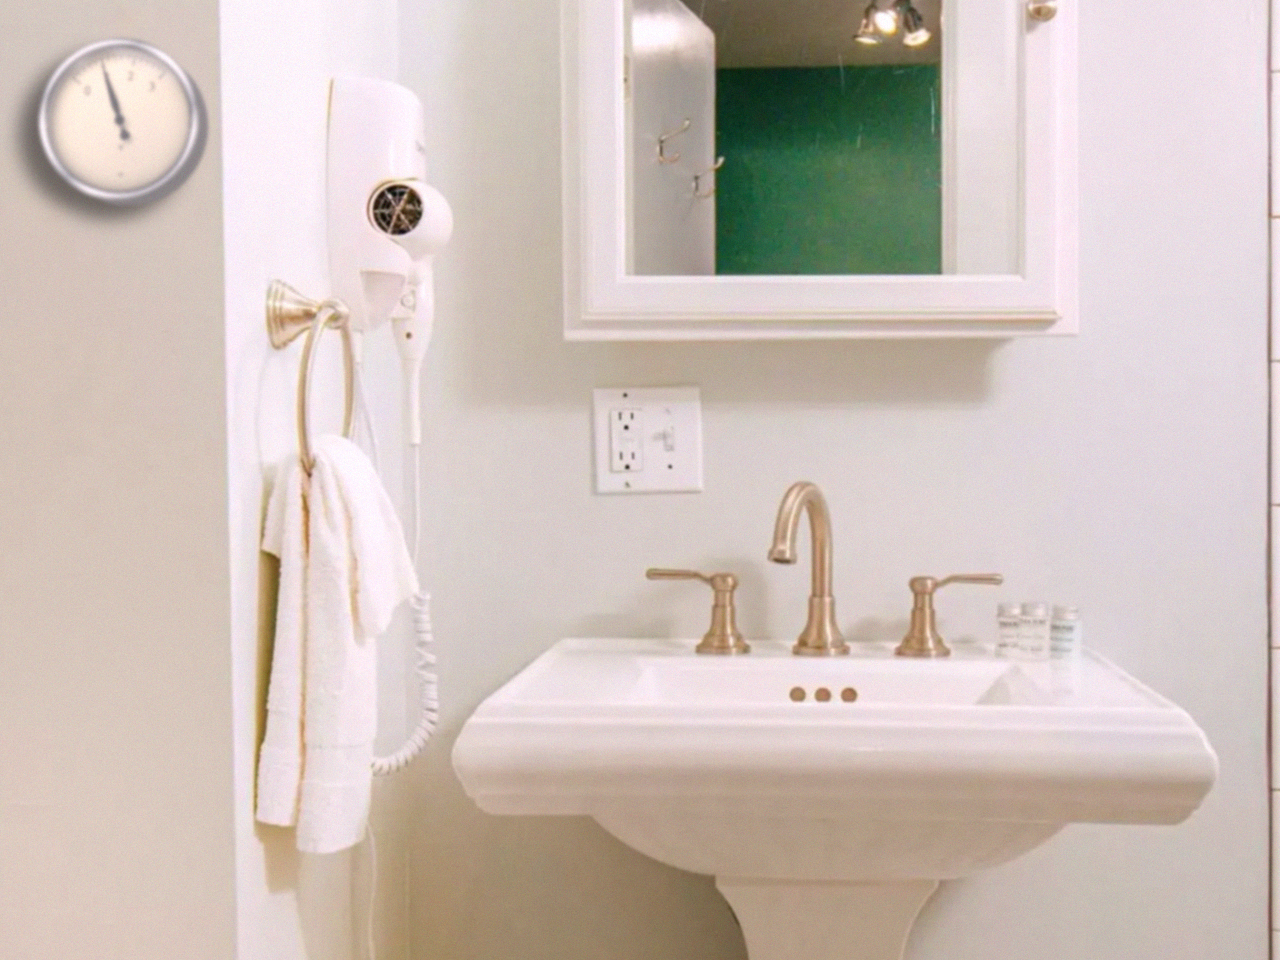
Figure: 1V
